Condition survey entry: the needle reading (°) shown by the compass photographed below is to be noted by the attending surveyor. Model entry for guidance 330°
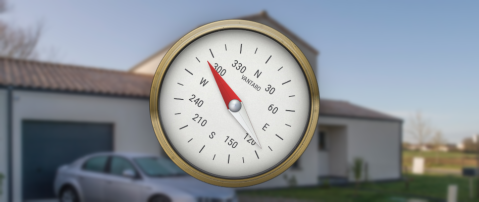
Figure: 292.5°
